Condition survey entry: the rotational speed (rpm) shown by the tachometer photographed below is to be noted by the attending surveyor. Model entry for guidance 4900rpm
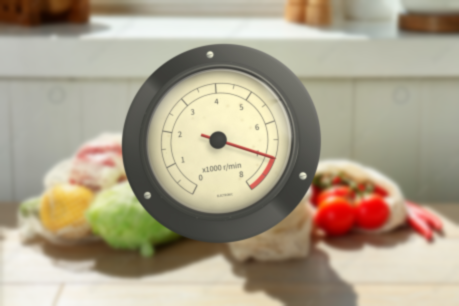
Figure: 7000rpm
